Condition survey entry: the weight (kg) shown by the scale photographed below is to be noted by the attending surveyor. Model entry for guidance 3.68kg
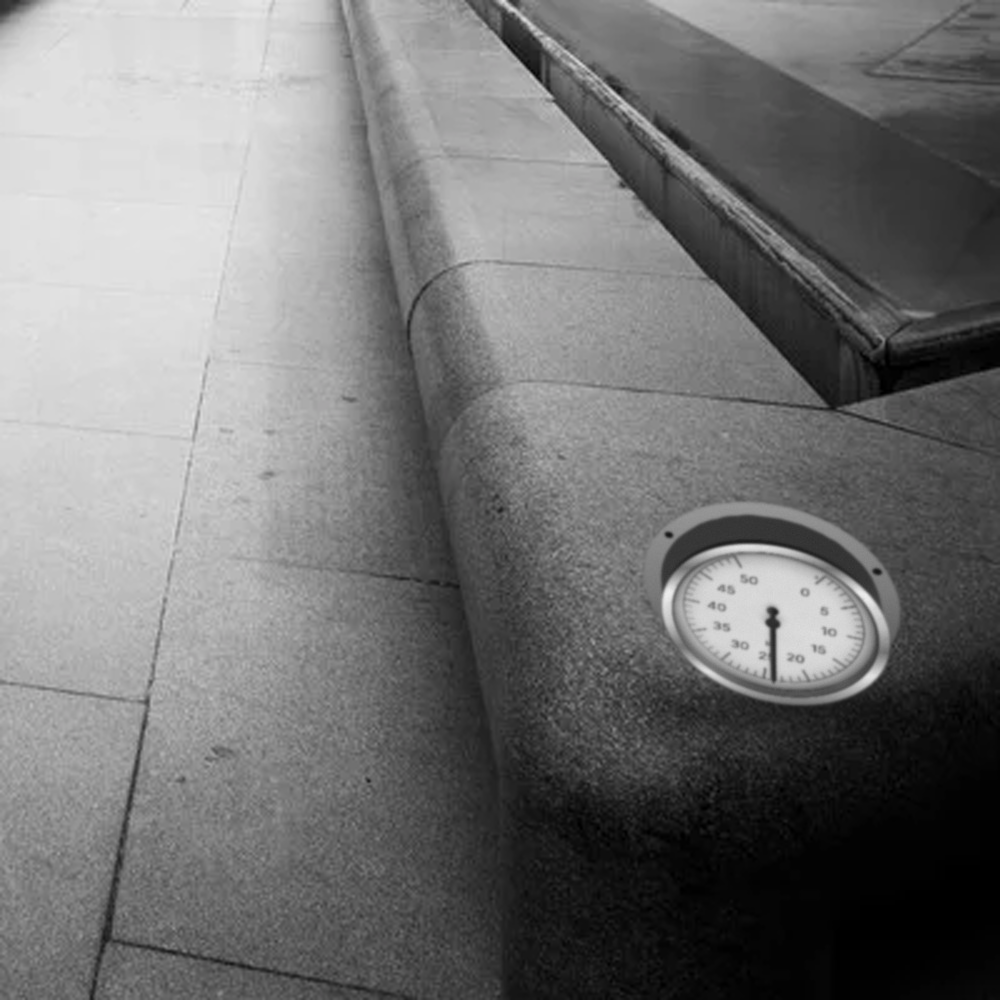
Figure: 24kg
